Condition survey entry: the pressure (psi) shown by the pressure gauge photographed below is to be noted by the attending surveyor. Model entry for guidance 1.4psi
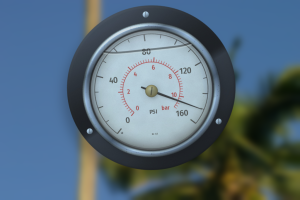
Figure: 150psi
